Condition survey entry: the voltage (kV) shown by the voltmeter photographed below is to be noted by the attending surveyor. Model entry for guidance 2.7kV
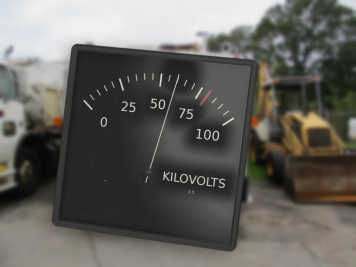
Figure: 60kV
